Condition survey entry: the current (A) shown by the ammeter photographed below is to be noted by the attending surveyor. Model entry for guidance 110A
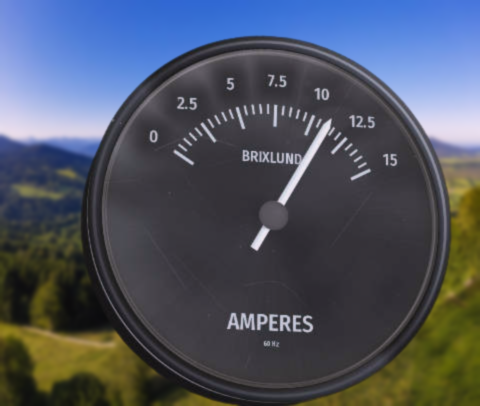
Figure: 11A
